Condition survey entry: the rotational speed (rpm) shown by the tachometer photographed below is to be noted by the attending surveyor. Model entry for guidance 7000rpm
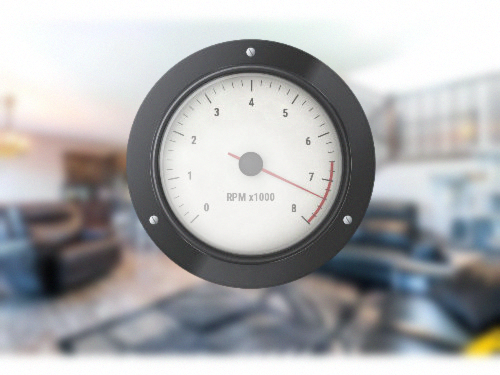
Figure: 7400rpm
